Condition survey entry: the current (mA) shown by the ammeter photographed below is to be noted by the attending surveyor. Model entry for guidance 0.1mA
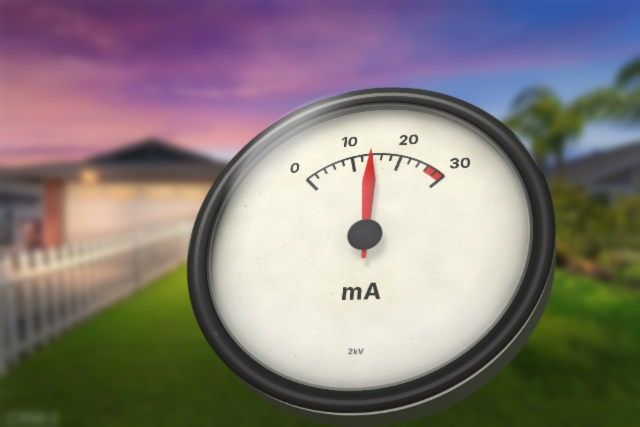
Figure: 14mA
